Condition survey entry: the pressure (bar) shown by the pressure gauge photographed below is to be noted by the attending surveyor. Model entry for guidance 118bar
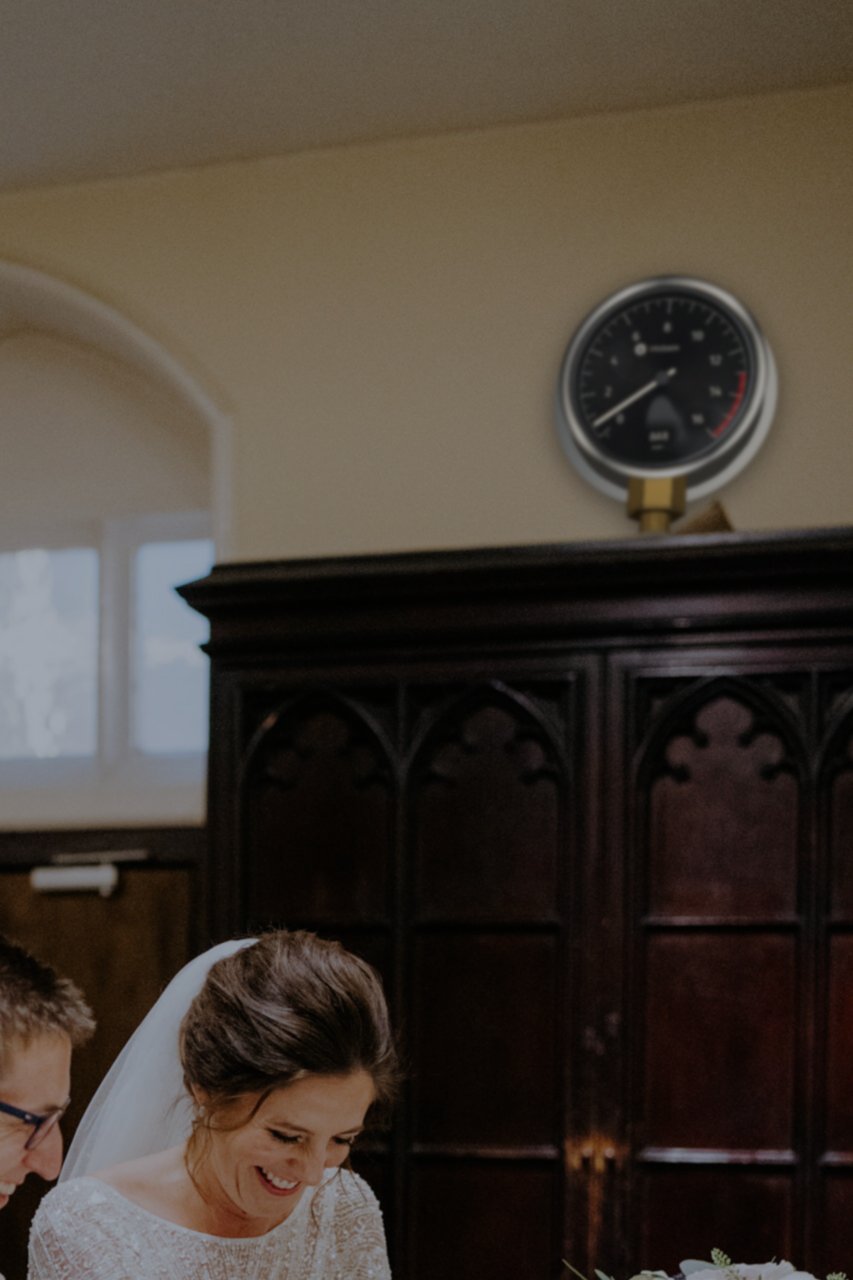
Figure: 0.5bar
